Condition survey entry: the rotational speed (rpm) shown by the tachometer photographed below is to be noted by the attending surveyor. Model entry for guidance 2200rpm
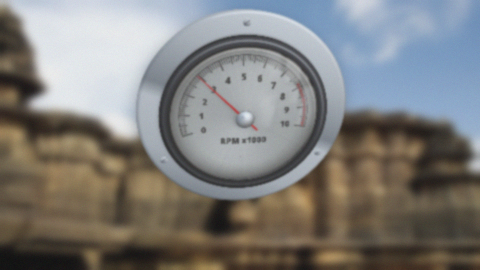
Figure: 3000rpm
